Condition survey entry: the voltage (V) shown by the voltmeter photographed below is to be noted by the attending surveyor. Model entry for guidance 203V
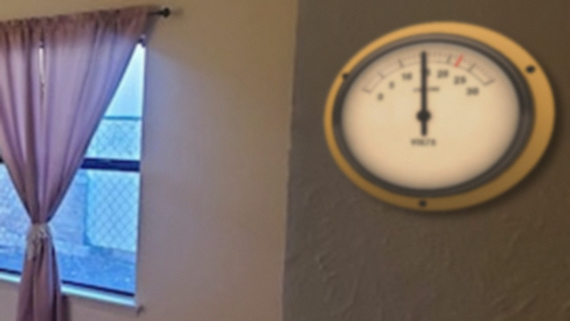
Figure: 15V
